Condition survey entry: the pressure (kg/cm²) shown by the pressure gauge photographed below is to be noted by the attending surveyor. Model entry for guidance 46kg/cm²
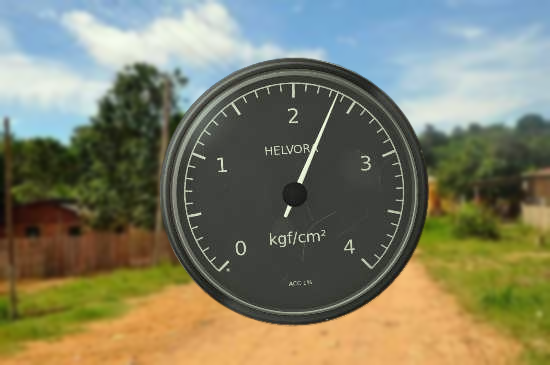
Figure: 2.35kg/cm²
